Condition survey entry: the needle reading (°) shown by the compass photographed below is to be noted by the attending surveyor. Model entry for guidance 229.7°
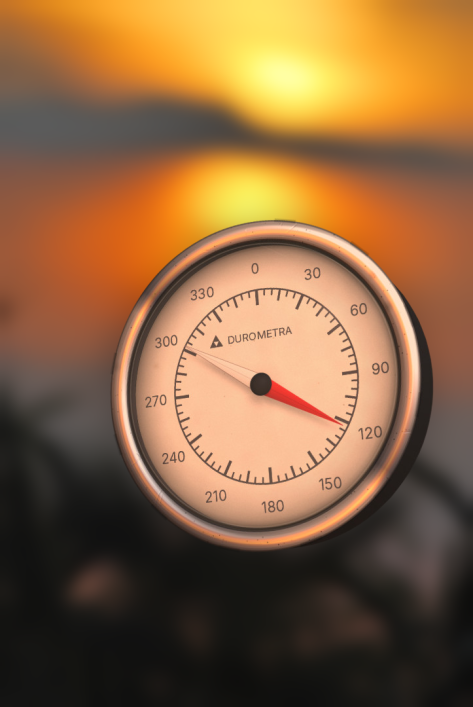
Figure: 122.5°
